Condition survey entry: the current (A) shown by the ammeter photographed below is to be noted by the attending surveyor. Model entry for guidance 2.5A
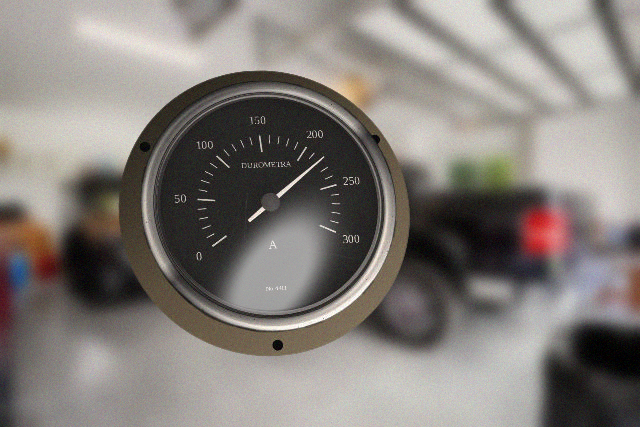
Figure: 220A
